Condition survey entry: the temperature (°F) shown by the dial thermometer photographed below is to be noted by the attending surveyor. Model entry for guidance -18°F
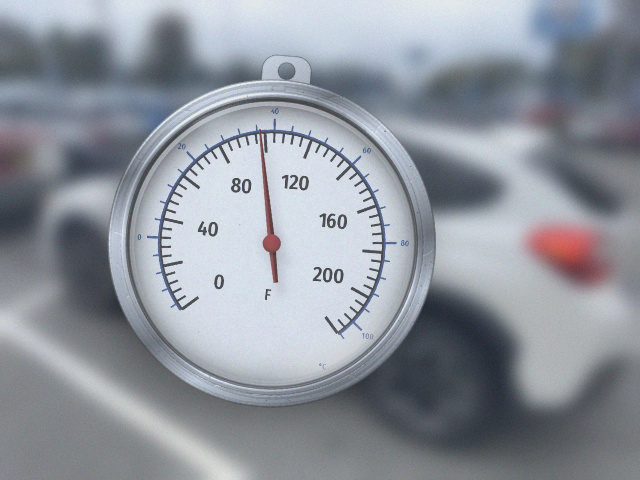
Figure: 98°F
